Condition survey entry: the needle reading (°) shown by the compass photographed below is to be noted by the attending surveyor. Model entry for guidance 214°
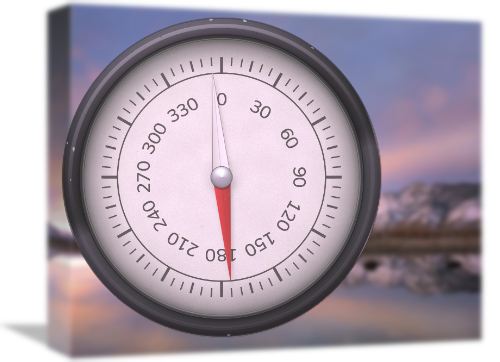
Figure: 175°
